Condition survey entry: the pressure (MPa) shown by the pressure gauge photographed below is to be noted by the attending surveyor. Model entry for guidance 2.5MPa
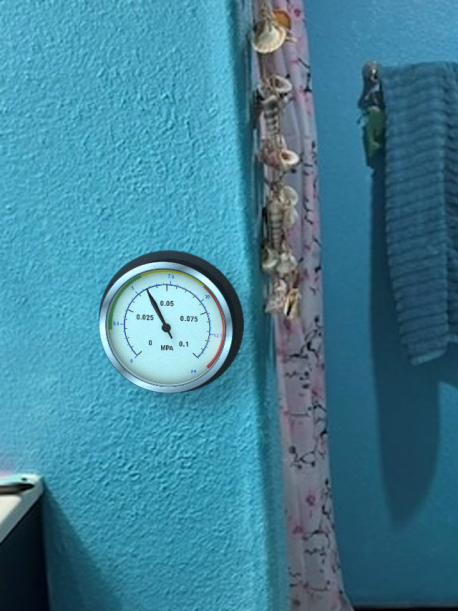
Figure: 0.04MPa
